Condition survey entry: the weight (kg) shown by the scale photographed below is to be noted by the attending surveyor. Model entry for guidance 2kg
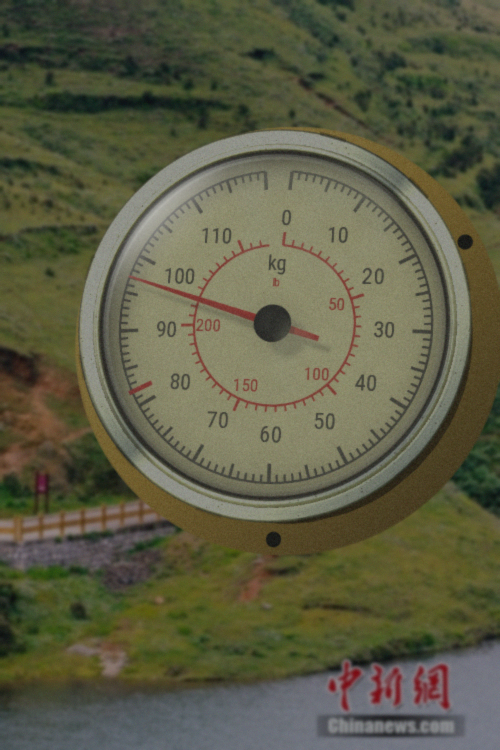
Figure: 97kg
